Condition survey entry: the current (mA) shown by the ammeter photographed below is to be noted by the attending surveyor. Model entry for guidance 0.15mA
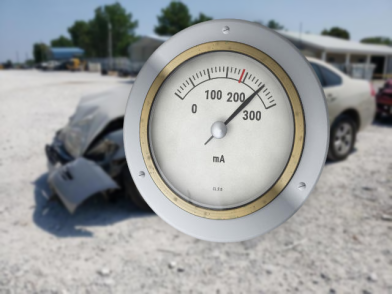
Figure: 250mA
